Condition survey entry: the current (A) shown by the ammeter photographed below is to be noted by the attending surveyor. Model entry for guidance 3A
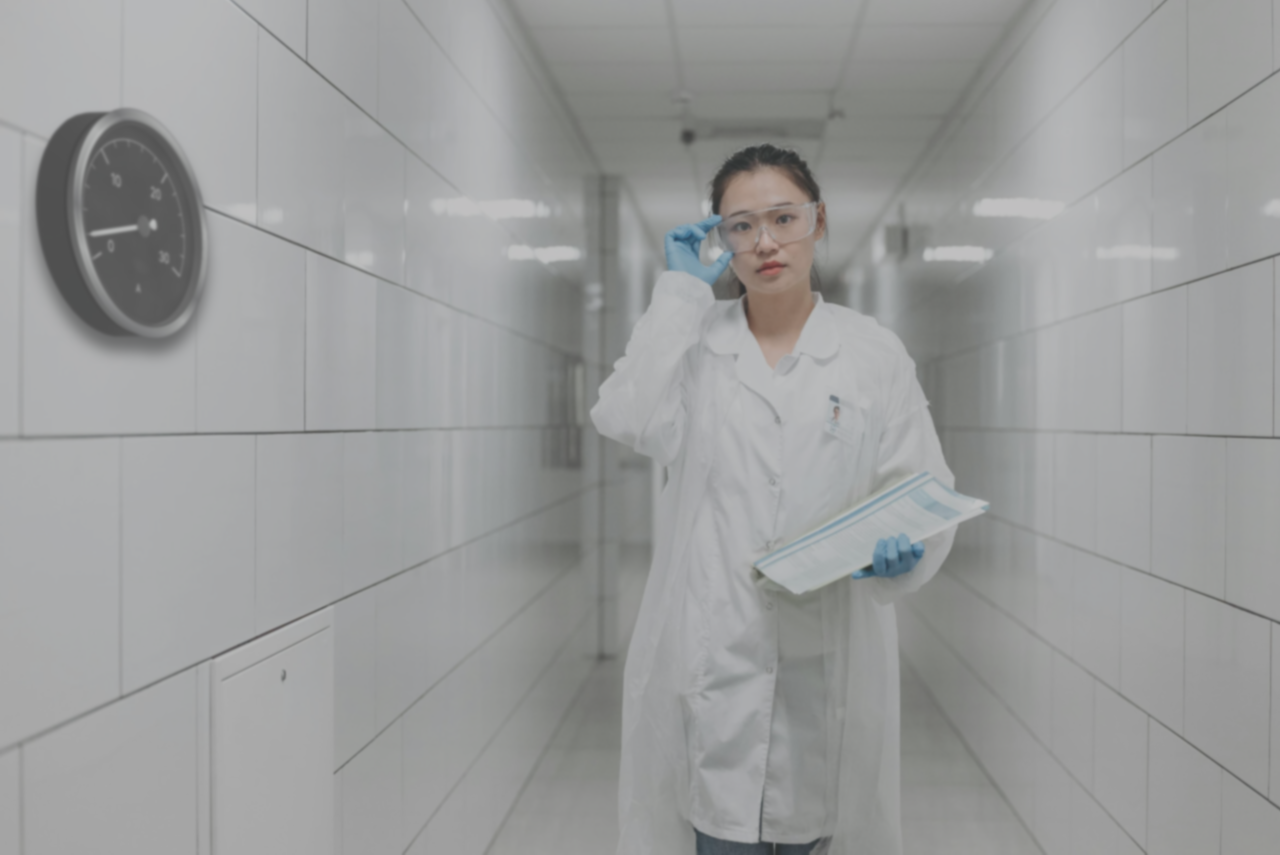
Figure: 2A
